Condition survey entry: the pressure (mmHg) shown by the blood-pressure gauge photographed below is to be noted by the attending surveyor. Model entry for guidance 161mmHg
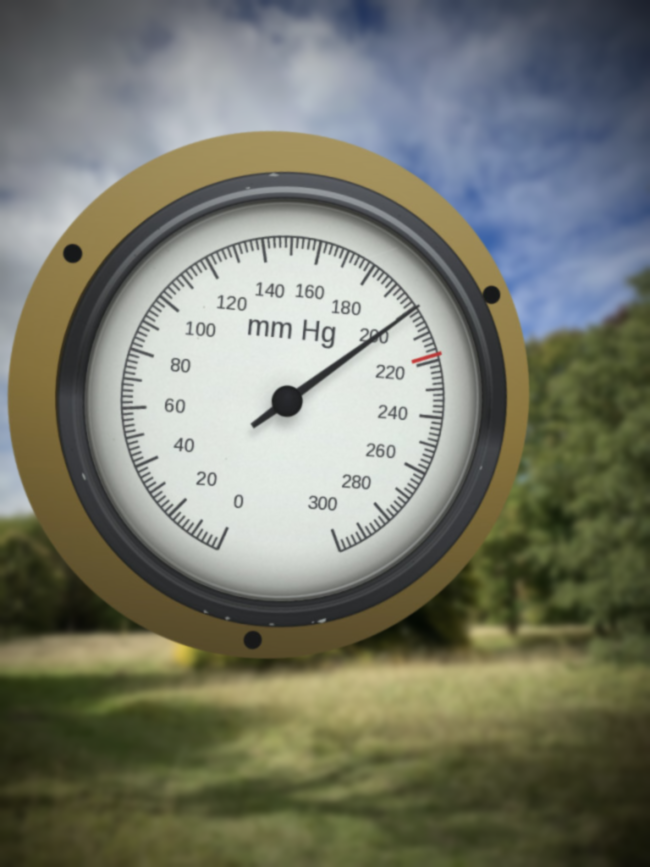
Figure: 200mmHg
